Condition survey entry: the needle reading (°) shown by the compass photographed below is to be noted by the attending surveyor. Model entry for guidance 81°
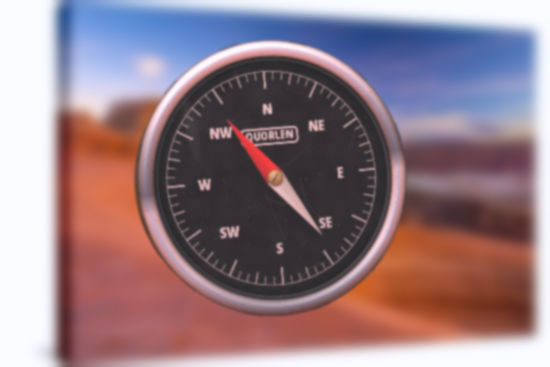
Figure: 325°
